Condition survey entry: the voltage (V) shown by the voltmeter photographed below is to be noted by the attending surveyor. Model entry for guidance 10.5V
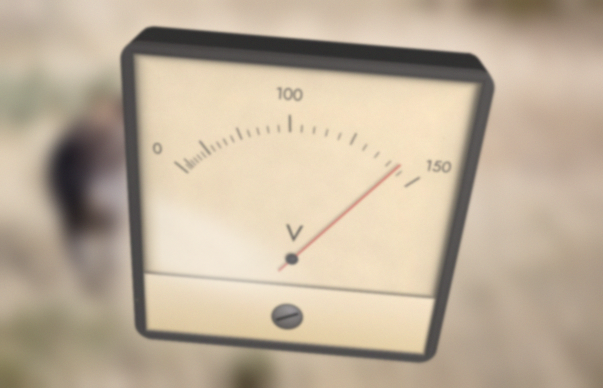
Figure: 142.5V
